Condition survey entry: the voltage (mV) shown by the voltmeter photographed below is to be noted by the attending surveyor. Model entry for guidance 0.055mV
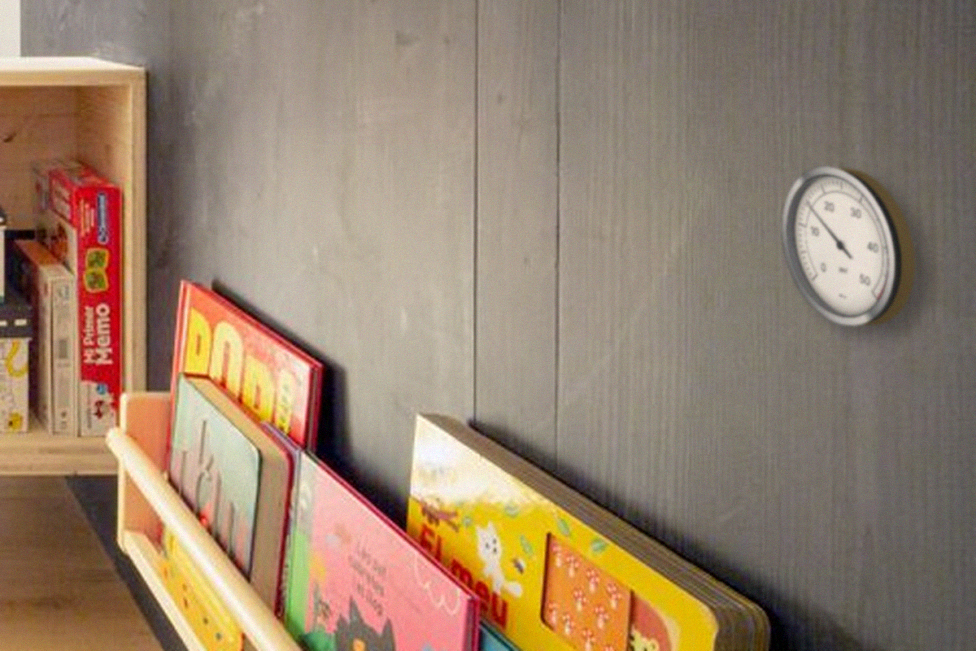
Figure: 15mV
